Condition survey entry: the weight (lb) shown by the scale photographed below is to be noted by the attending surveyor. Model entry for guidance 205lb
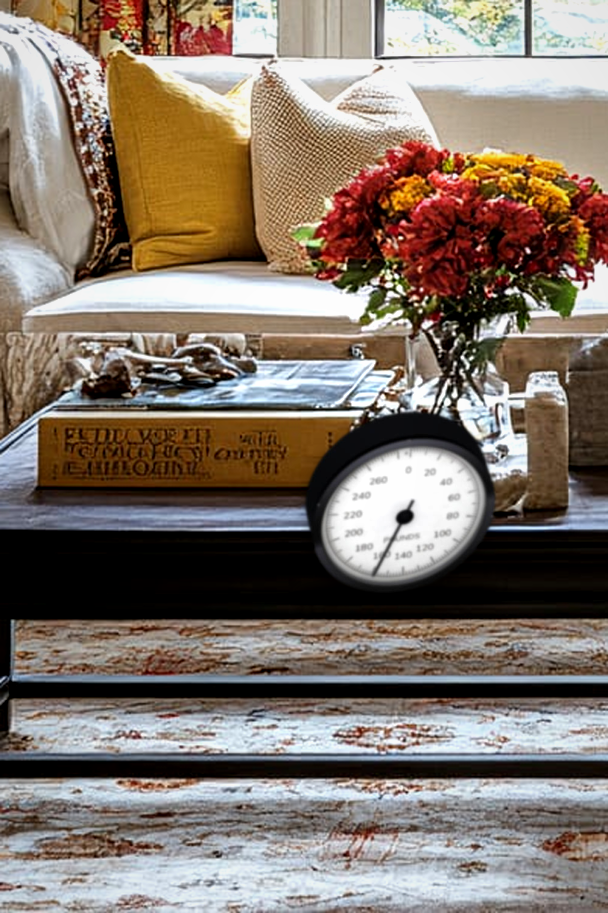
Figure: 160lb
